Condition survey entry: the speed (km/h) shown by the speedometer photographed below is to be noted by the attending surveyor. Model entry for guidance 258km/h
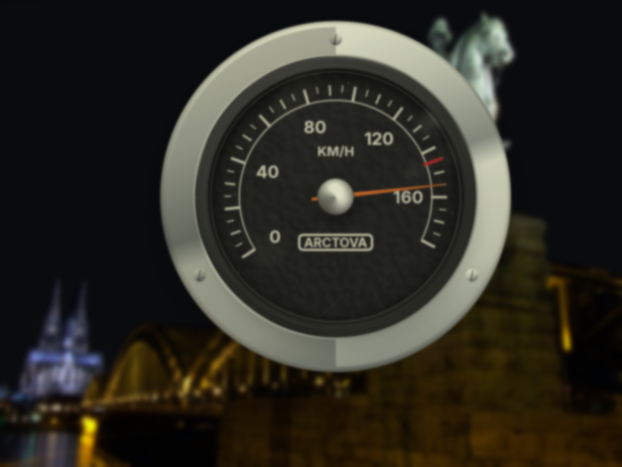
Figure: 155km/h
